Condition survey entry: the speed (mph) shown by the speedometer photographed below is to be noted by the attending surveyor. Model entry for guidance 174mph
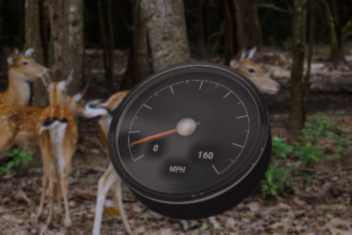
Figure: 10mph
